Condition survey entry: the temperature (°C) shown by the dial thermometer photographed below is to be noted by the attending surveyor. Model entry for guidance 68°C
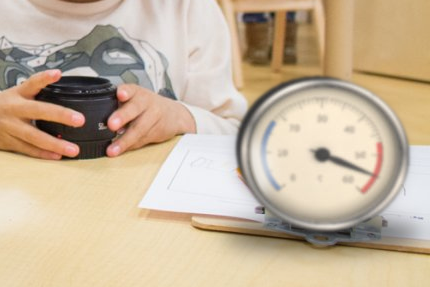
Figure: 55°C
